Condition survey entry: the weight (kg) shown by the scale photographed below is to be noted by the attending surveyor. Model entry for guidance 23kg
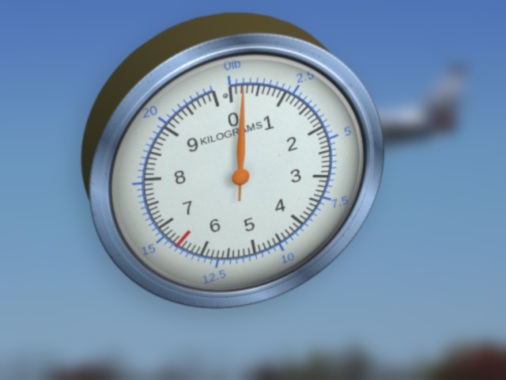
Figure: 0.2kg
